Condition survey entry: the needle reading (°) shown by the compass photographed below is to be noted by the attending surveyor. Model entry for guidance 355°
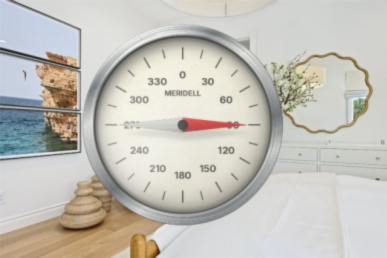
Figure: 90°
